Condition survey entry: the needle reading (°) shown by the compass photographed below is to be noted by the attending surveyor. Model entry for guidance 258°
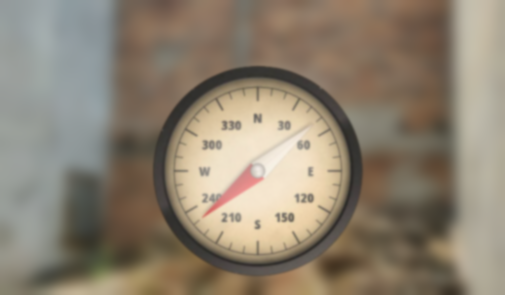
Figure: 230°
